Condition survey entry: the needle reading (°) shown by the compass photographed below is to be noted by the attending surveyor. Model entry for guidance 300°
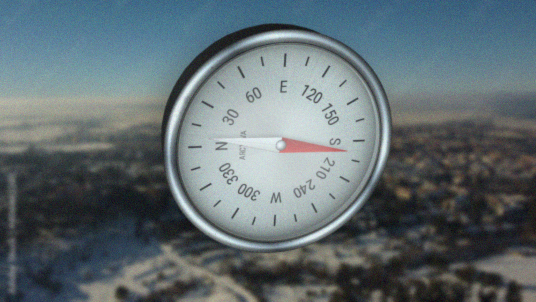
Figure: 187.5°
